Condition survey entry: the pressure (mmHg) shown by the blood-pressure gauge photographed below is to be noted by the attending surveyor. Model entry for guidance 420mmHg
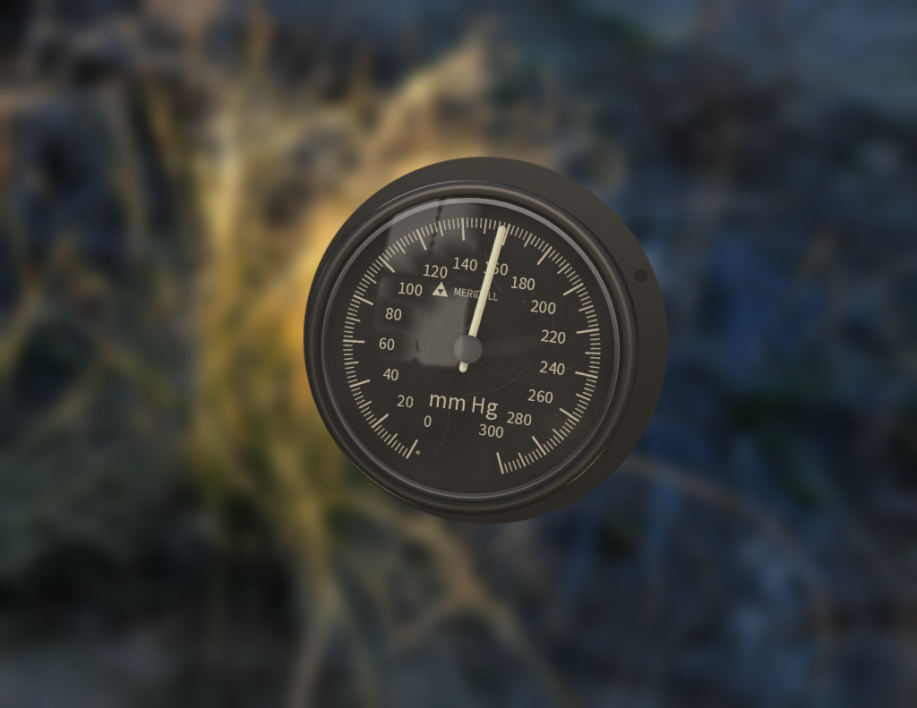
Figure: 158mmHg
